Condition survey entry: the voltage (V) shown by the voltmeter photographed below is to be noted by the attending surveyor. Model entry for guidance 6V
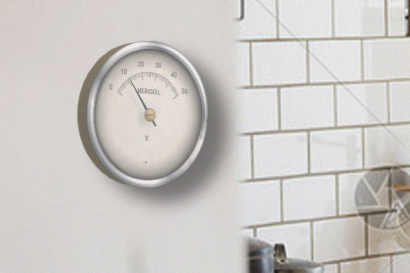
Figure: 10V
